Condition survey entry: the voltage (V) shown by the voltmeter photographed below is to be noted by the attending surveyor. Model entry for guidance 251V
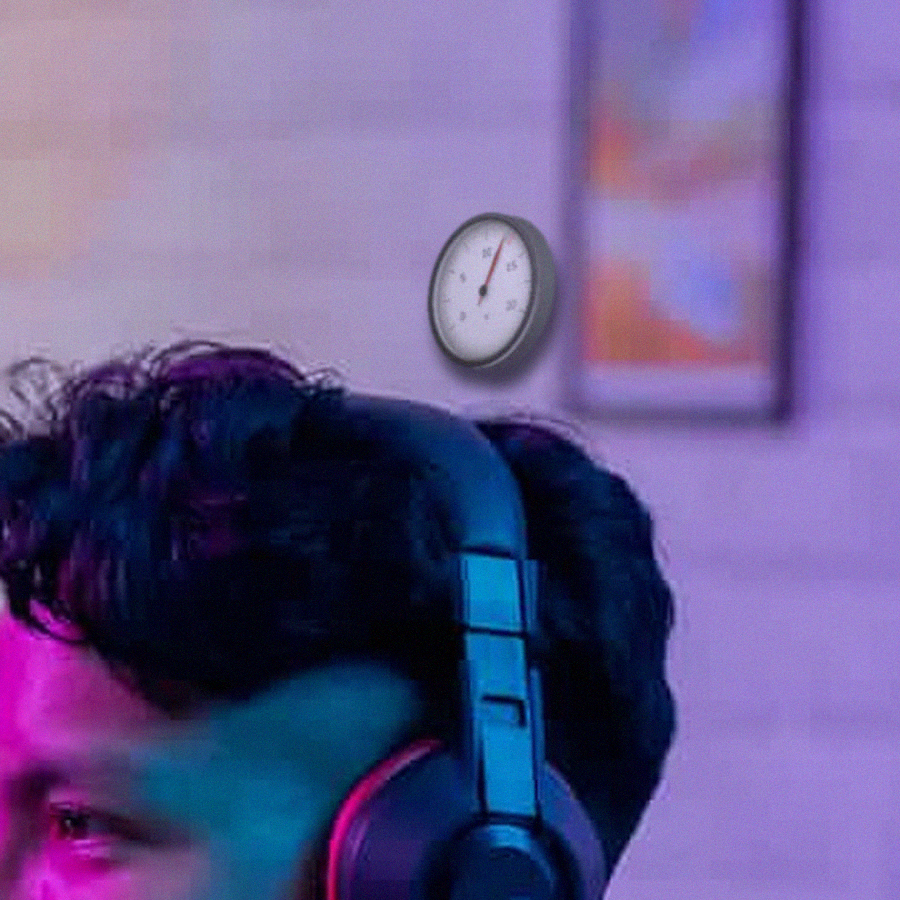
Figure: 12.5V
